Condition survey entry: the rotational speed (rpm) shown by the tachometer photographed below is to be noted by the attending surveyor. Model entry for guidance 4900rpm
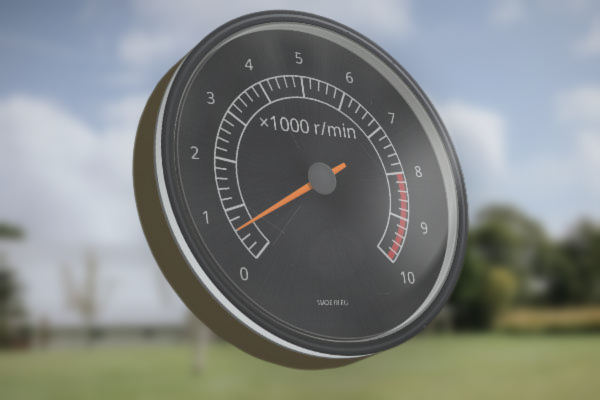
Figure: 600rpm
